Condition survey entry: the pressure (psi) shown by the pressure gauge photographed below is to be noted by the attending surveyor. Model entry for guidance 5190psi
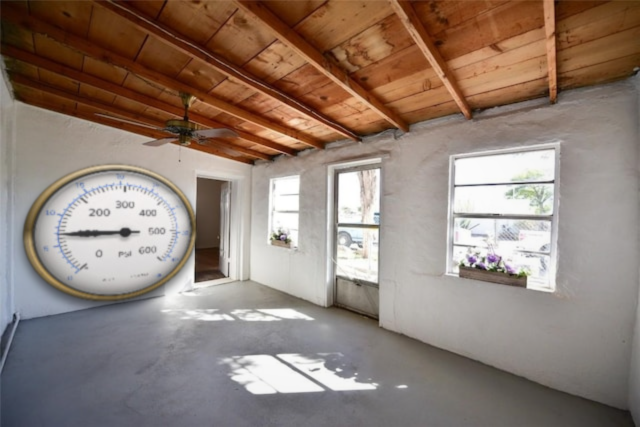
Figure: 100psi
